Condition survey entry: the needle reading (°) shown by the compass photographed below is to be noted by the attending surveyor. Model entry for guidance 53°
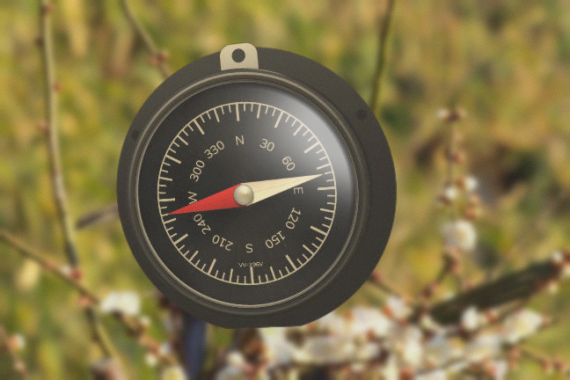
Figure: 260°
